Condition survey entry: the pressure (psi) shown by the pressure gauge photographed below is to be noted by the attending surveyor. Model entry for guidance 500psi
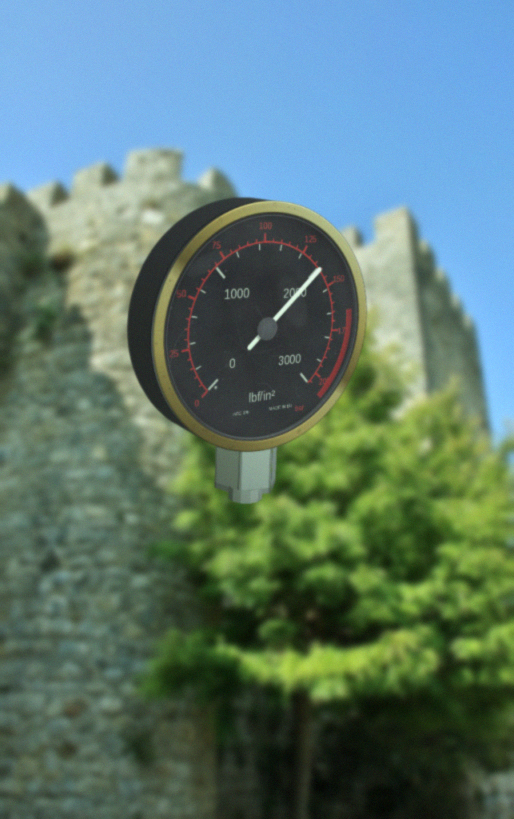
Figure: 2000psi
